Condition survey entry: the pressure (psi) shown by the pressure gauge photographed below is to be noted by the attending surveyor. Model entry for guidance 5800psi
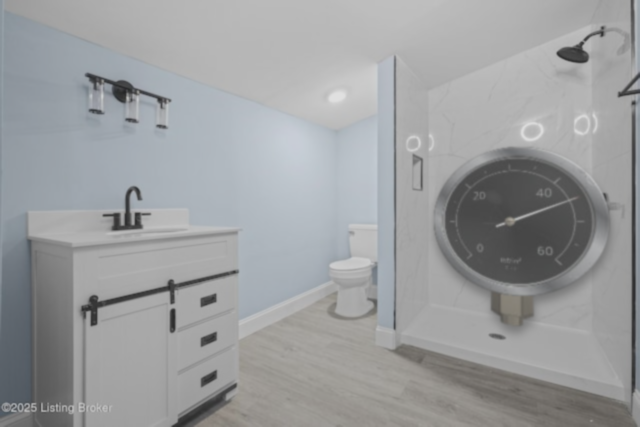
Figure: 45psi
